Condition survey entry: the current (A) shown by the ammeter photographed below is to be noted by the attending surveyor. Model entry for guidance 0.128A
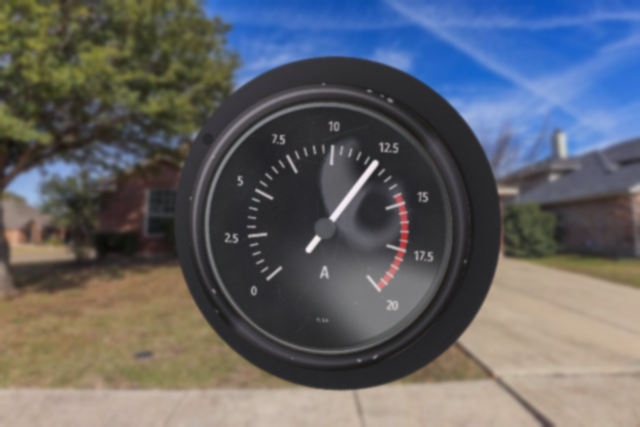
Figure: 12.5A
